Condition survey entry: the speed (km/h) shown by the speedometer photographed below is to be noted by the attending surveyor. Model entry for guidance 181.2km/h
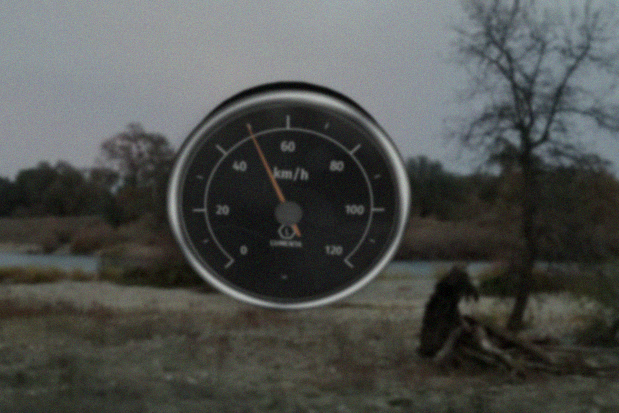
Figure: 50km/h
